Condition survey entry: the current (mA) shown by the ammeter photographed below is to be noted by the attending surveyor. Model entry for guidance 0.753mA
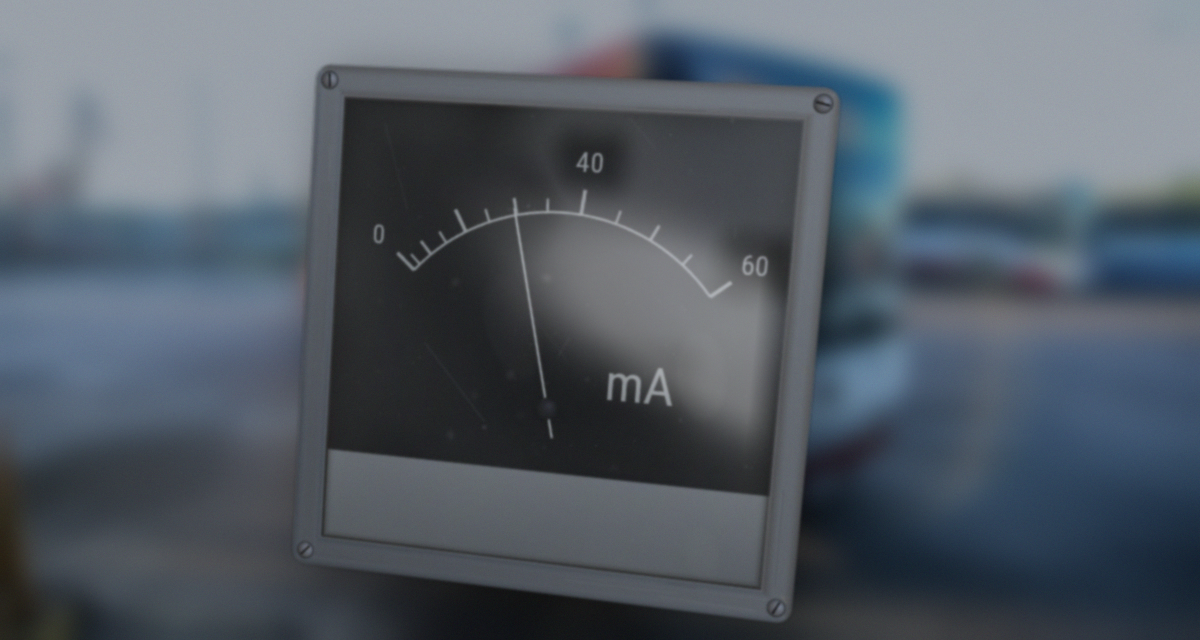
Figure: 30mA
